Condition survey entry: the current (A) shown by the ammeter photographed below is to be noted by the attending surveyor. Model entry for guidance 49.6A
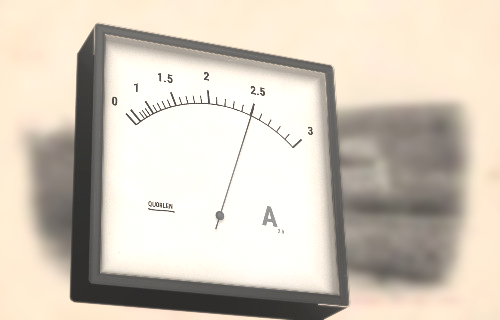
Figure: 2.5A
